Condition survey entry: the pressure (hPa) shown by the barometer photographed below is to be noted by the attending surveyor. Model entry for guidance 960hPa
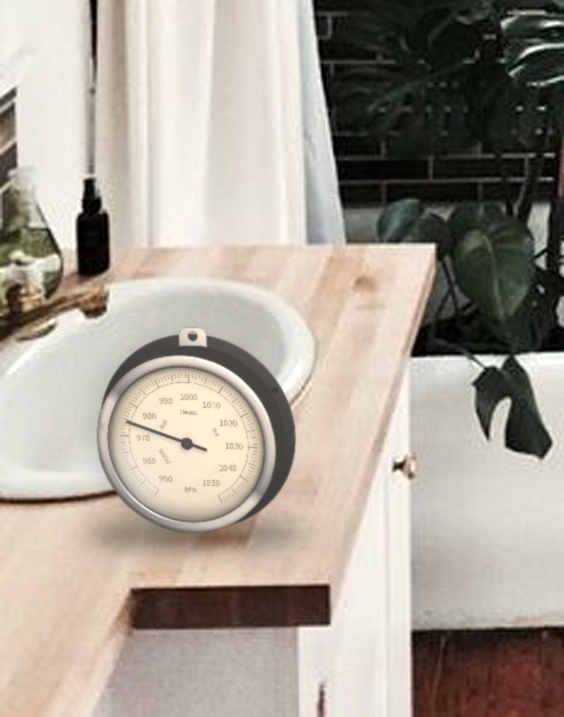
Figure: 975hPa
